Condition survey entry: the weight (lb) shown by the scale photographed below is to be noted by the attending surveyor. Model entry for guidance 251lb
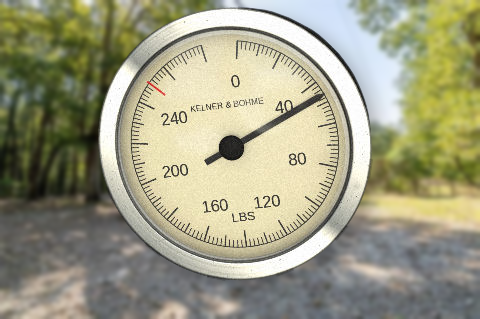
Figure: 46lb
